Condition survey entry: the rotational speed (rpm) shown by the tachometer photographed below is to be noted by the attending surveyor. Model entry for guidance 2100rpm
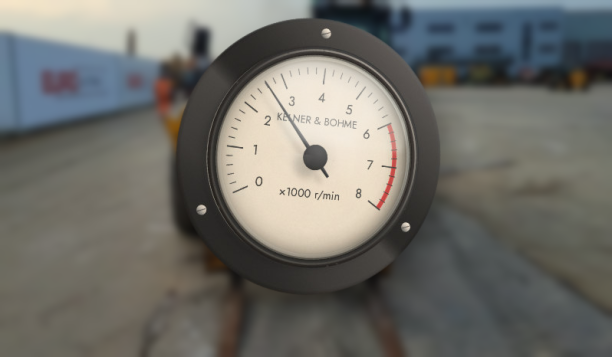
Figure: 2600rpm
